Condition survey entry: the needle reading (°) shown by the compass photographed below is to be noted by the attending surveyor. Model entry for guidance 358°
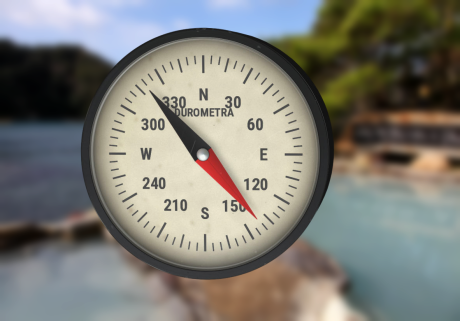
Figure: 140°
